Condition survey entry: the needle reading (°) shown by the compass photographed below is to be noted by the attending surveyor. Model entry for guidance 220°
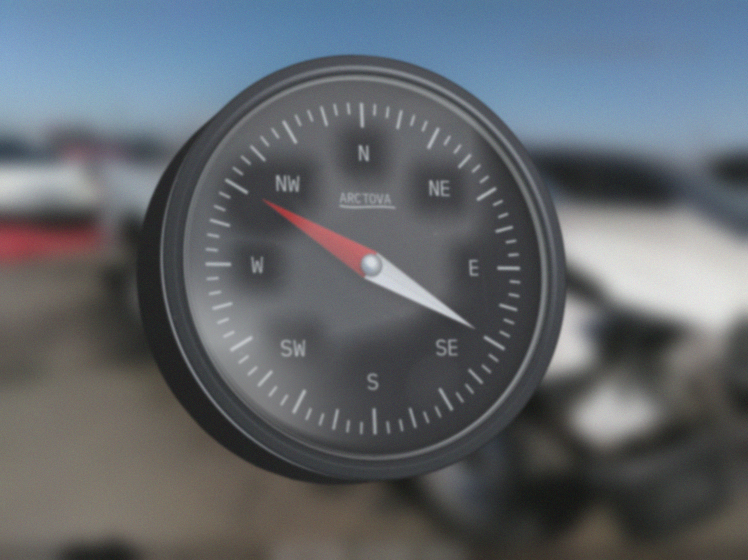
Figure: 300°
